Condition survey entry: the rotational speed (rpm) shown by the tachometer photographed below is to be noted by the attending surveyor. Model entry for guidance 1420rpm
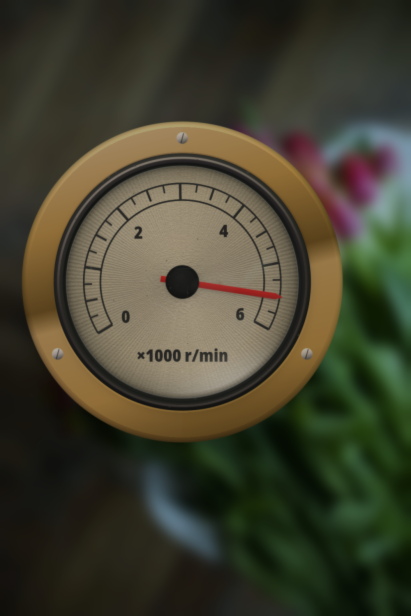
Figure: 5500rpm
